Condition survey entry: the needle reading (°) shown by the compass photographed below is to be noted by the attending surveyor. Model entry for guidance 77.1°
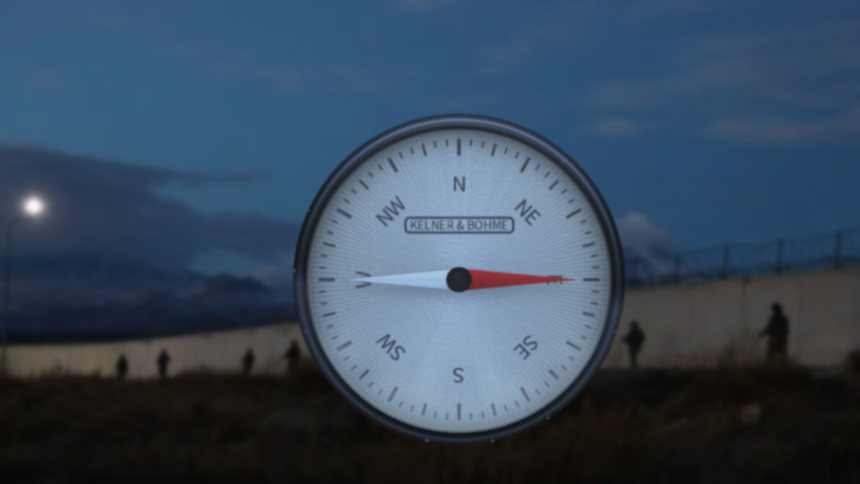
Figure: 90°
